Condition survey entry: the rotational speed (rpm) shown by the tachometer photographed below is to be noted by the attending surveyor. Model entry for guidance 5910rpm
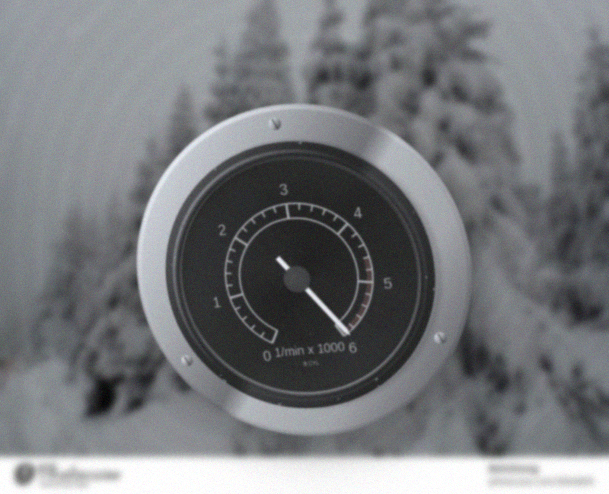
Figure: 5900rpm
